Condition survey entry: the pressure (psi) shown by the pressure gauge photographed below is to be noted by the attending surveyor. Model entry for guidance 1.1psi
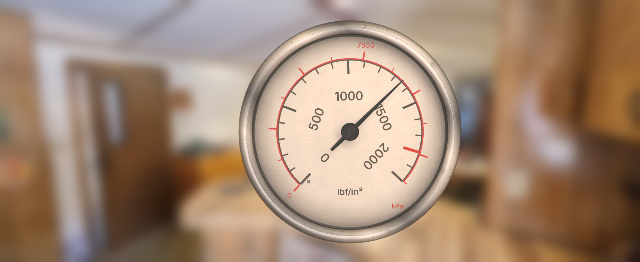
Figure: 1350psi
